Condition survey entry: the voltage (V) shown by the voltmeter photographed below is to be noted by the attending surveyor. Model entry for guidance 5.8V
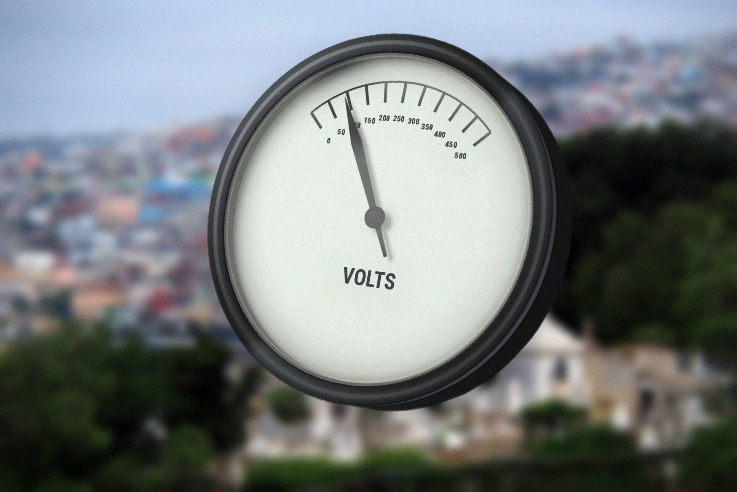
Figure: 100V
